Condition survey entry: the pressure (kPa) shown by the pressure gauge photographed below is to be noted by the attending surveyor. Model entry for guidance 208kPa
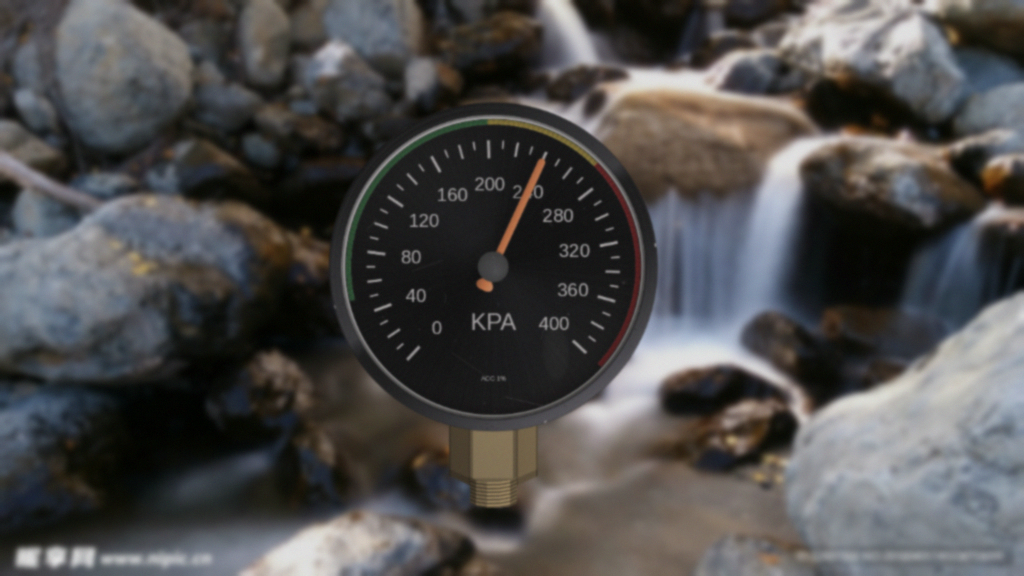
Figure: 240kPa
